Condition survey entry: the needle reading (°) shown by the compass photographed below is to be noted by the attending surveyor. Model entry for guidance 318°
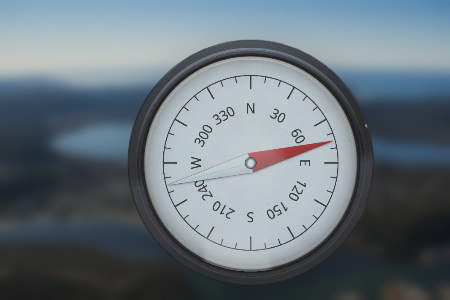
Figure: 75°
